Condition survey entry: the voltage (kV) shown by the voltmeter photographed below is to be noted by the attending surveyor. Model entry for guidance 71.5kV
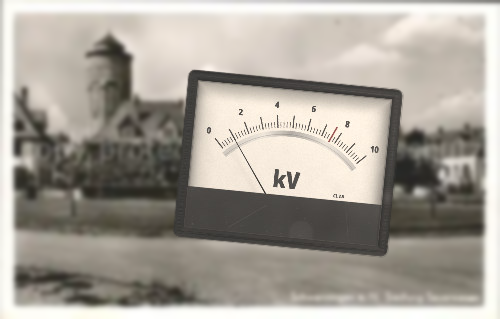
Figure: 1kV
